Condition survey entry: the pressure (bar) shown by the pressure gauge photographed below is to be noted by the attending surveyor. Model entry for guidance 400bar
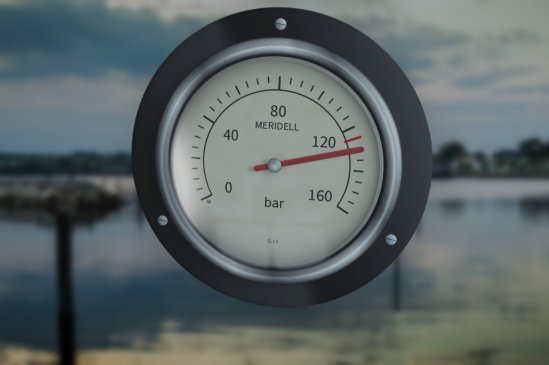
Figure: 130bar
